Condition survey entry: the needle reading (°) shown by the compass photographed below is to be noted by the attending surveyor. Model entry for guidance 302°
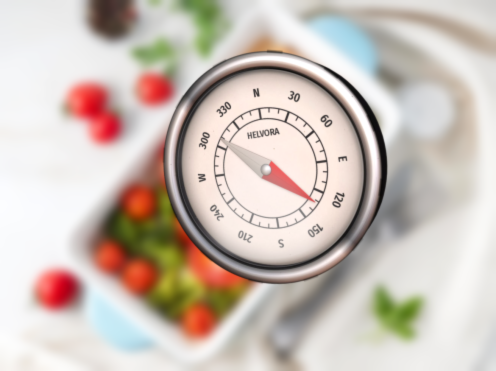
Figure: 130°
